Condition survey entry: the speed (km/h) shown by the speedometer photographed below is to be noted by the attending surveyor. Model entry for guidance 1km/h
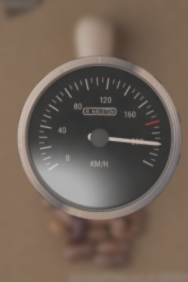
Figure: 200km/h
